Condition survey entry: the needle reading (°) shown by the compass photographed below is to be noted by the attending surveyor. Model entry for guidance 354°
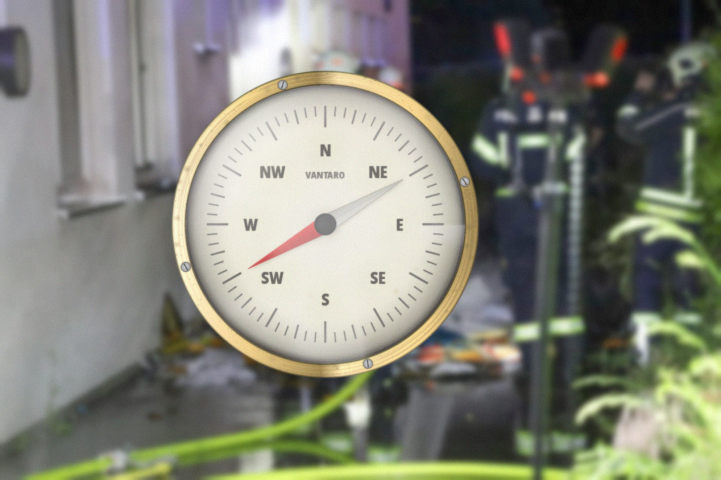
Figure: 240°
